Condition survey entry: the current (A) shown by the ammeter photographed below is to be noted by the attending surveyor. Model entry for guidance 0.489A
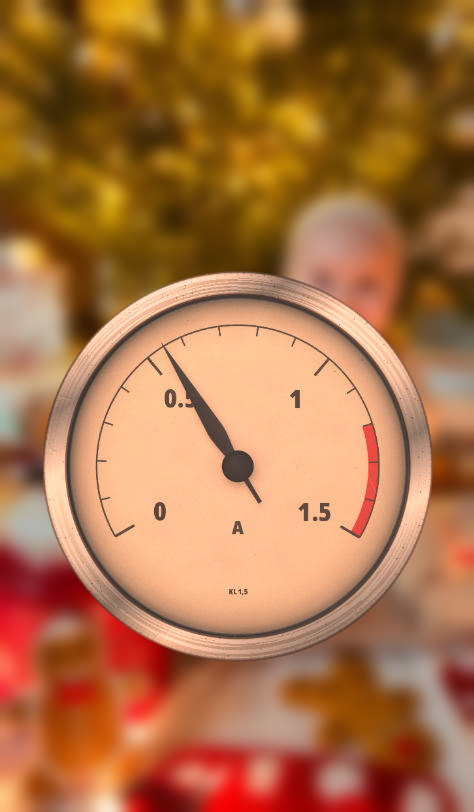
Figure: 0.55A
